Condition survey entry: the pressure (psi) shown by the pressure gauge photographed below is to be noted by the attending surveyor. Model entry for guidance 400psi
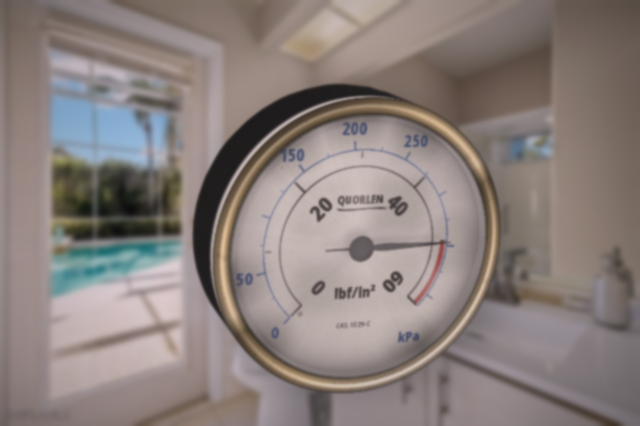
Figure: 50psi
